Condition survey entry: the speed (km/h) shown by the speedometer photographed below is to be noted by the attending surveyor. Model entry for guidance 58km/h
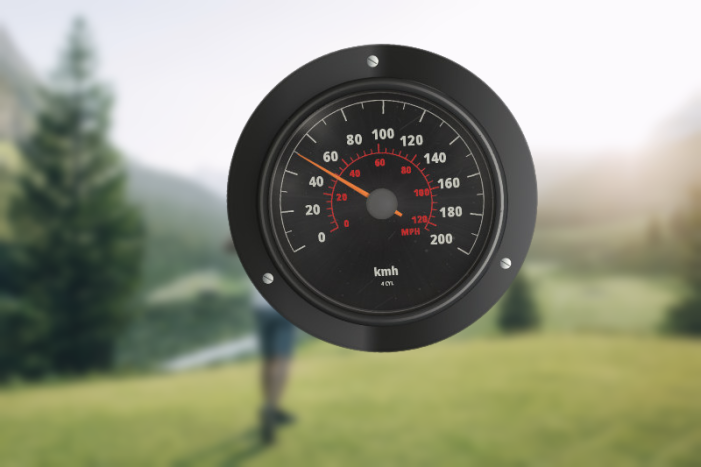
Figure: 50km/h
